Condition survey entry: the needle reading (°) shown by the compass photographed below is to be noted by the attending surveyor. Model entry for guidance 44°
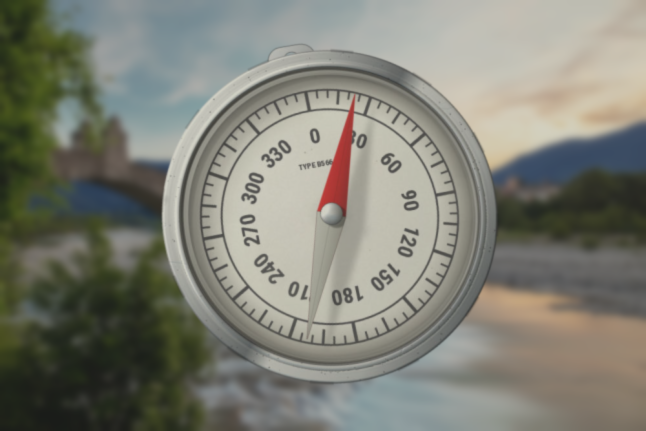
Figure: 22.5°
